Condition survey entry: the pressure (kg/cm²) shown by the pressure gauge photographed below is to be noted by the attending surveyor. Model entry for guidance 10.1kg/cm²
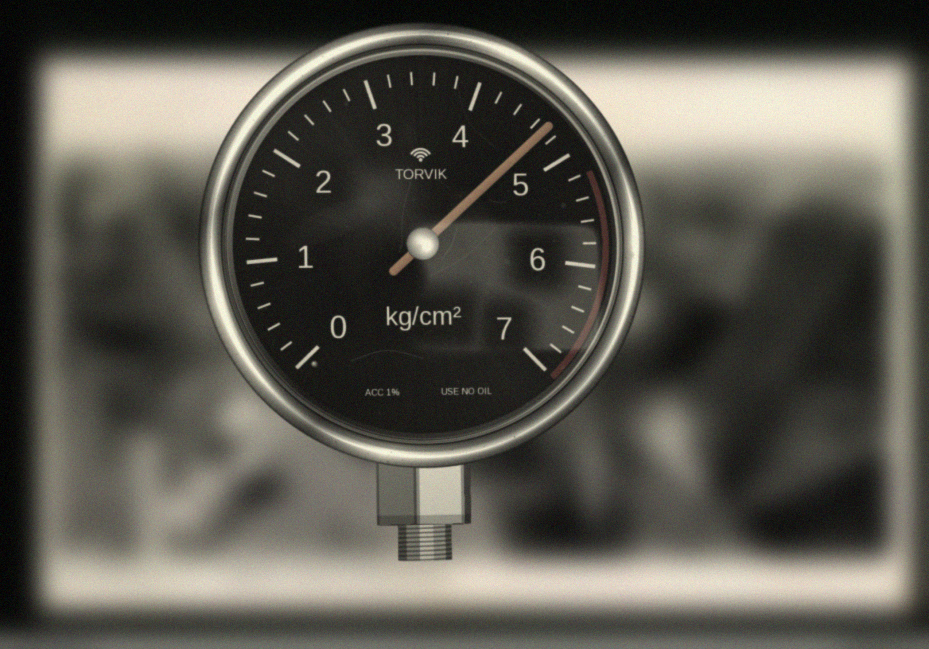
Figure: 4.7kg/cm²
